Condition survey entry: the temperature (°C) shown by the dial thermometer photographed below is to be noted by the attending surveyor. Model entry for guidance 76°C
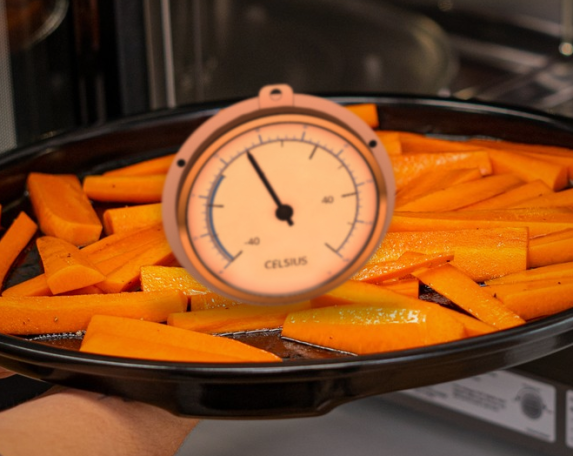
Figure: 0°C
